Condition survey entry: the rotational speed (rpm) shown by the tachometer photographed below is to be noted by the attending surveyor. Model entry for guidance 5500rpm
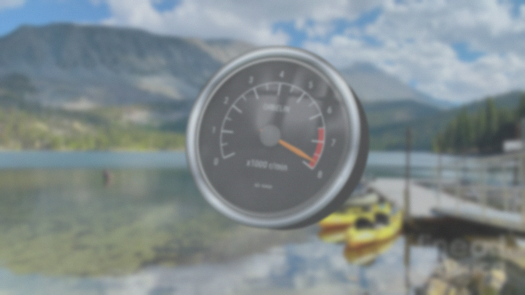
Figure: 7750rpm
